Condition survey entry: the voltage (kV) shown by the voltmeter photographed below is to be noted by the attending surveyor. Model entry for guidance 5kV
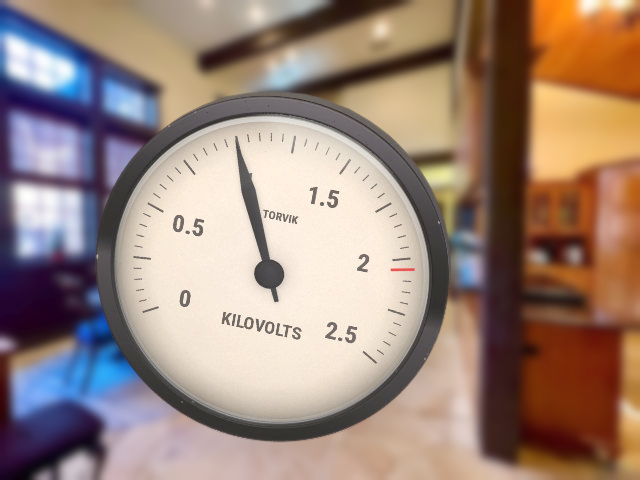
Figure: 1kV
